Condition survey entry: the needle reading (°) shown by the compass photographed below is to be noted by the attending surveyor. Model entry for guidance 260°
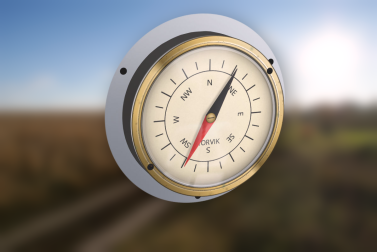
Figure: 210°
